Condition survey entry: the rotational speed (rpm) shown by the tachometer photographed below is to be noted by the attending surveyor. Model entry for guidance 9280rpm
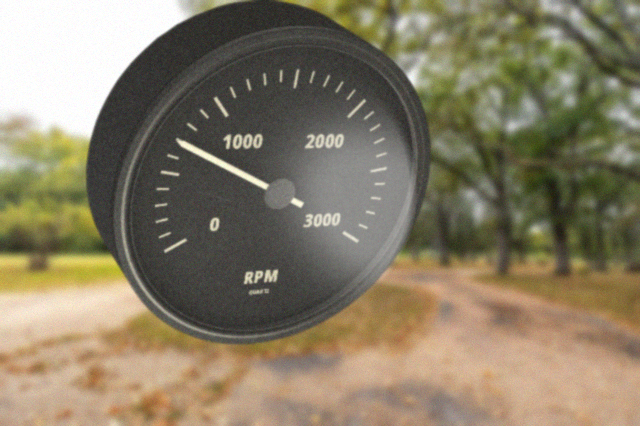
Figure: 700rpm
